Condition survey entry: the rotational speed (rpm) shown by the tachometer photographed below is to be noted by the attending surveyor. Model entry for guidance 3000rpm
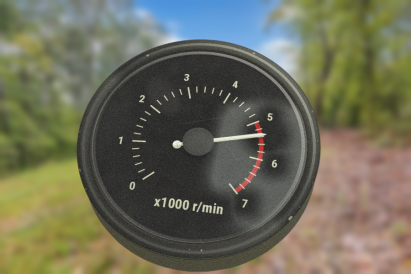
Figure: 5400rpm
